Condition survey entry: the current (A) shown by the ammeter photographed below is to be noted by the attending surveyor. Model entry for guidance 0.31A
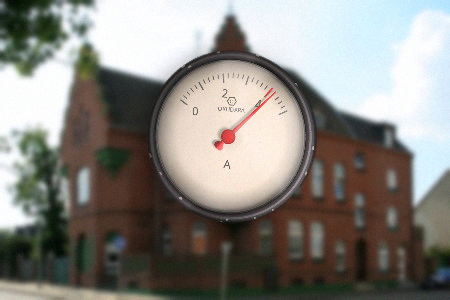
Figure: 4.2A
